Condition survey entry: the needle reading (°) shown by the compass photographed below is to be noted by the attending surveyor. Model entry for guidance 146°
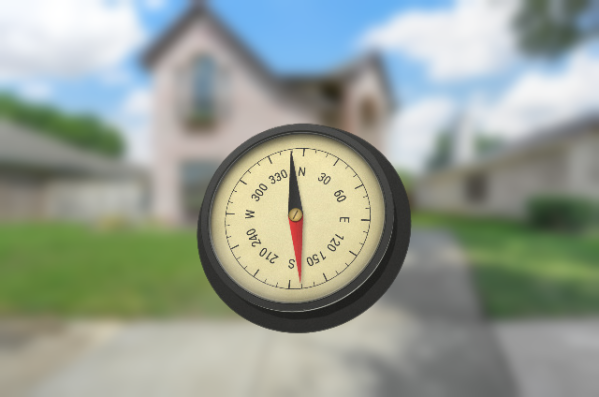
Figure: 170°
